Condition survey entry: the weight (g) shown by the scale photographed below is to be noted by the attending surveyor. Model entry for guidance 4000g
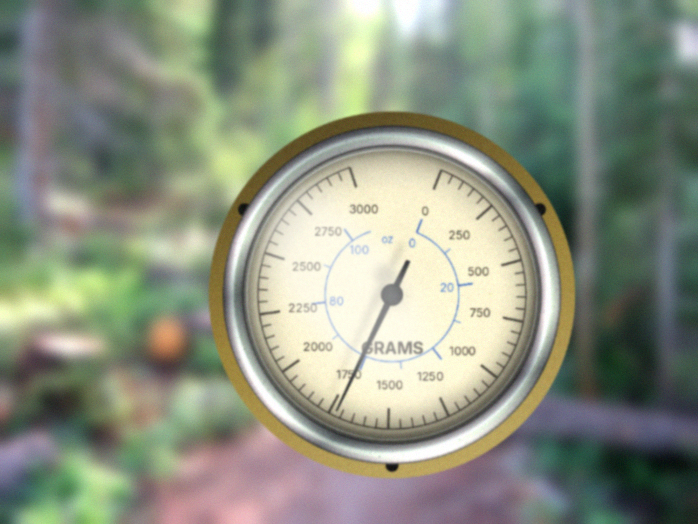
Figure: 1725g
